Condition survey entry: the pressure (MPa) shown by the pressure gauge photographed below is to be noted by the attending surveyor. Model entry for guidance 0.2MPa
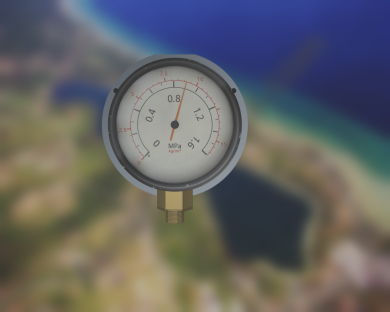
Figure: 0.9MPa
